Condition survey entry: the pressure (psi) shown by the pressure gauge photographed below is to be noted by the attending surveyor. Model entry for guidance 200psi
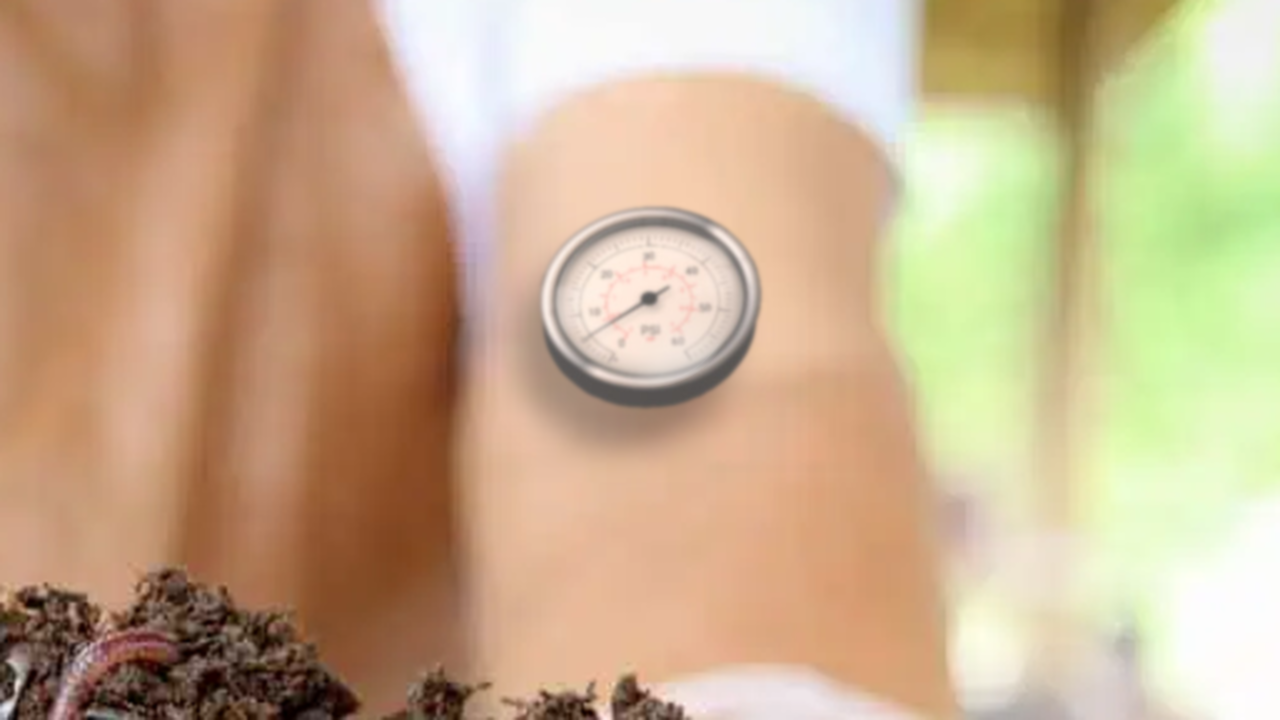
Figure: 5psi
